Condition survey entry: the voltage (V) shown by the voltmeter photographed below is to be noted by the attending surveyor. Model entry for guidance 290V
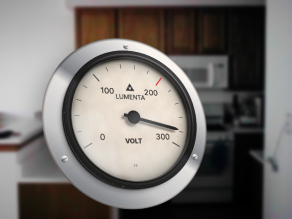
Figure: 280V
